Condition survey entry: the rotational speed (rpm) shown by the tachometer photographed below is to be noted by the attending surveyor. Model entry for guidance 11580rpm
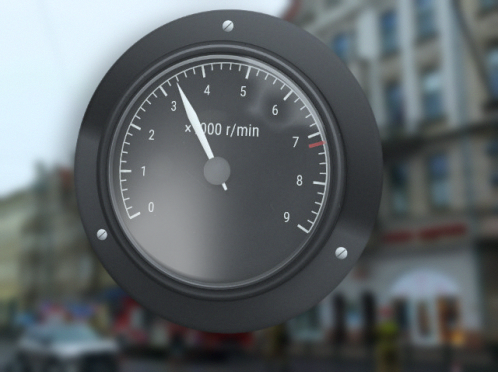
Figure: 3400rpm
